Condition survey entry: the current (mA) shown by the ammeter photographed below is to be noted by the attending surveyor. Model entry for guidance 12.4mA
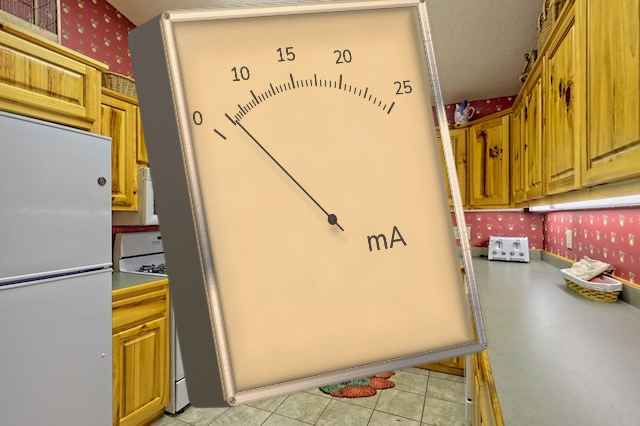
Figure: 5mA
